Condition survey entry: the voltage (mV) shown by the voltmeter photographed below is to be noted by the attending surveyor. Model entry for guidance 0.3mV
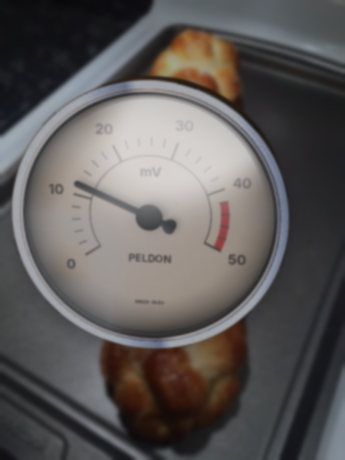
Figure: 12mV
